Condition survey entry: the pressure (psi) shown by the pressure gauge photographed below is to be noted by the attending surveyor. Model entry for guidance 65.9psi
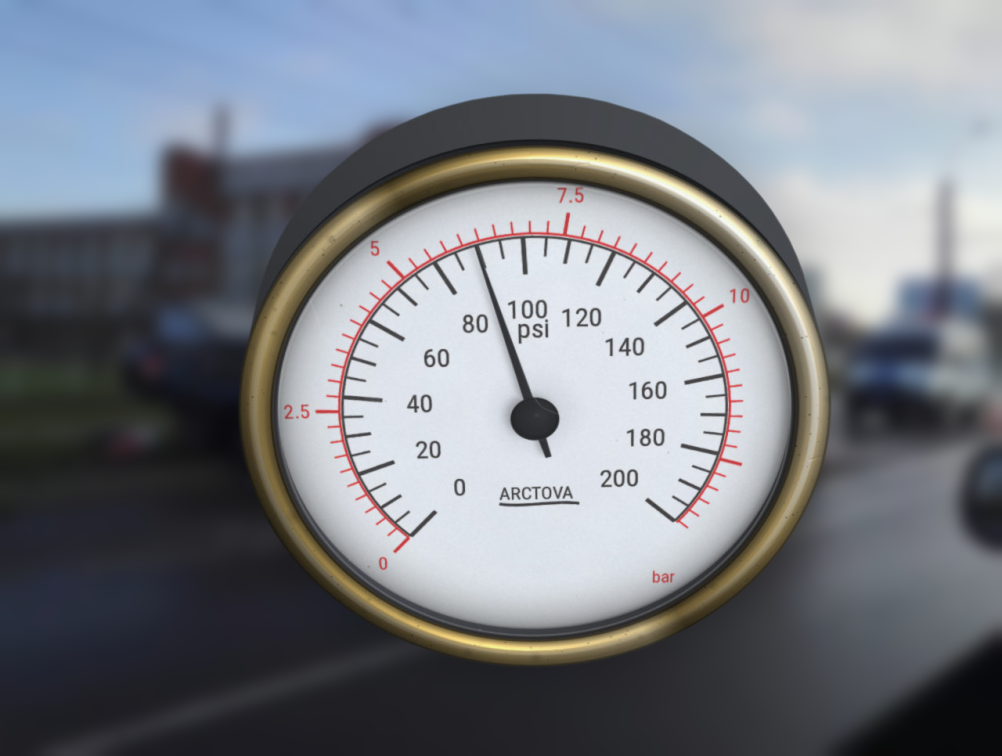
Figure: 90psi
